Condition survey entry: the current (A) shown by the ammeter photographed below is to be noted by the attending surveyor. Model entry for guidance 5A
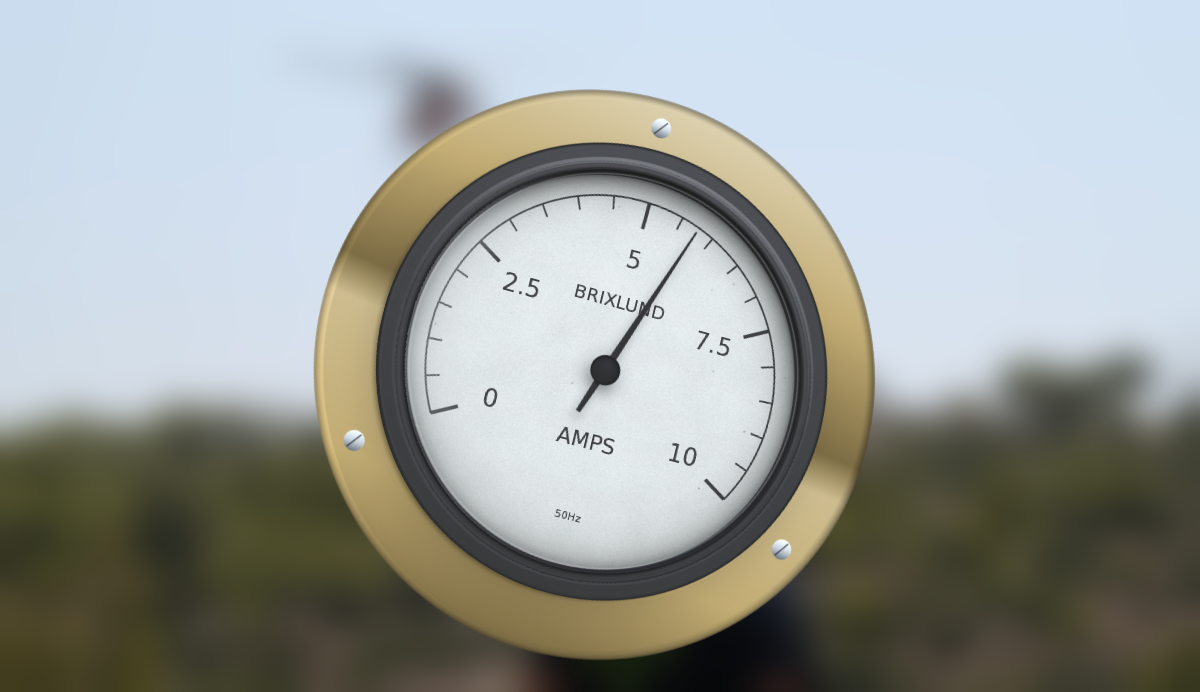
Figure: 5.75A
